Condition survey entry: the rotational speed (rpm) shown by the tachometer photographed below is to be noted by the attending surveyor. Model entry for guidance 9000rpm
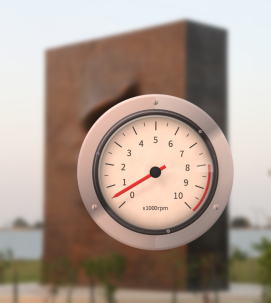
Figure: 500rpm
